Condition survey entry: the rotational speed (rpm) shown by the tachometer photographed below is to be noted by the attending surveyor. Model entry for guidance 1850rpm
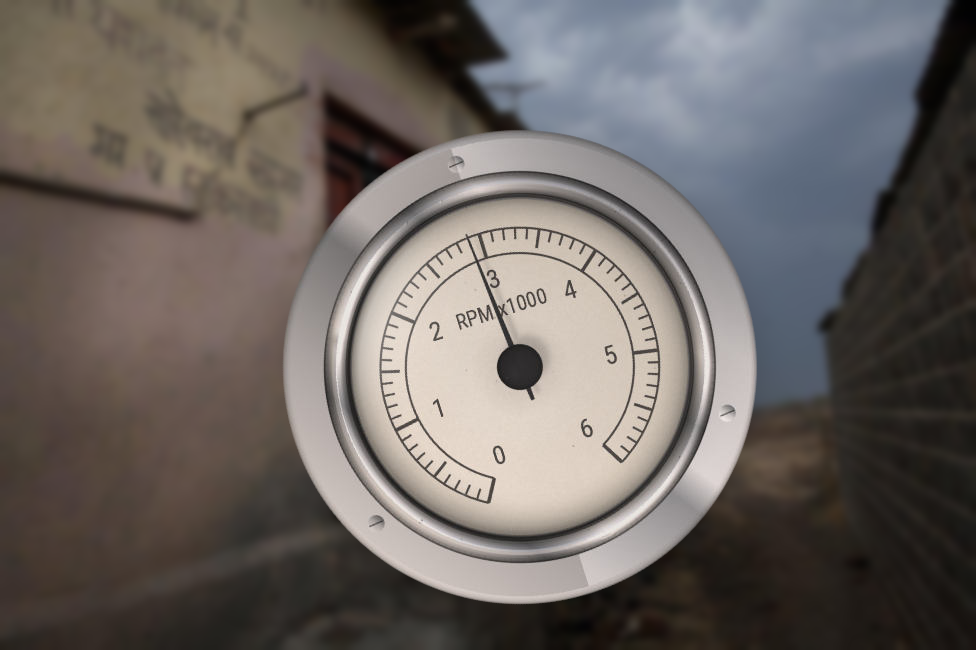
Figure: 2900rpm
